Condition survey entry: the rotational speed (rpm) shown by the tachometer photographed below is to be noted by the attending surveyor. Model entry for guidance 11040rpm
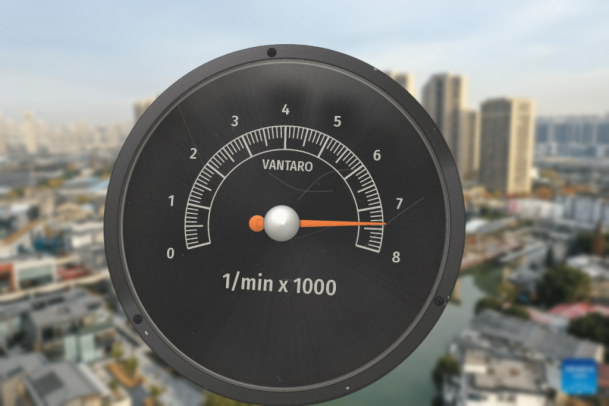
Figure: 7400rpm
